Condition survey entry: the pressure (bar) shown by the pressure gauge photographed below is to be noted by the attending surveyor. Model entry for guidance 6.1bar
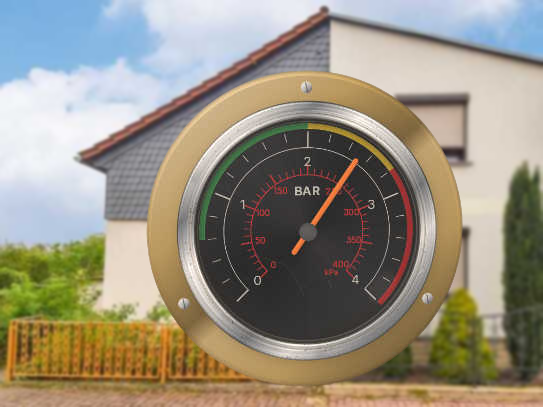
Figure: 2.5bar
